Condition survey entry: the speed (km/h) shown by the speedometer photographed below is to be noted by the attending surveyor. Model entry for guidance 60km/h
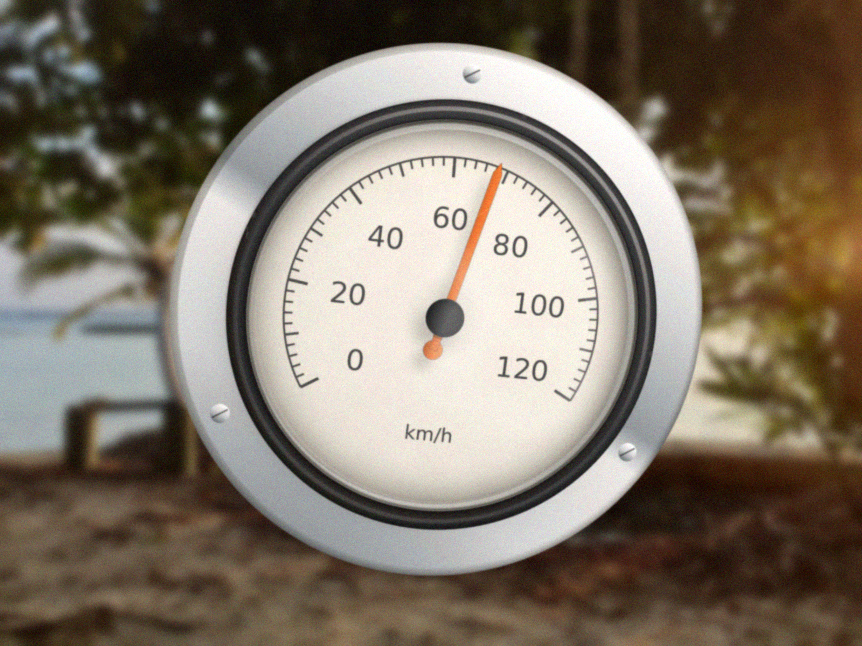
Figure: 68km/h
